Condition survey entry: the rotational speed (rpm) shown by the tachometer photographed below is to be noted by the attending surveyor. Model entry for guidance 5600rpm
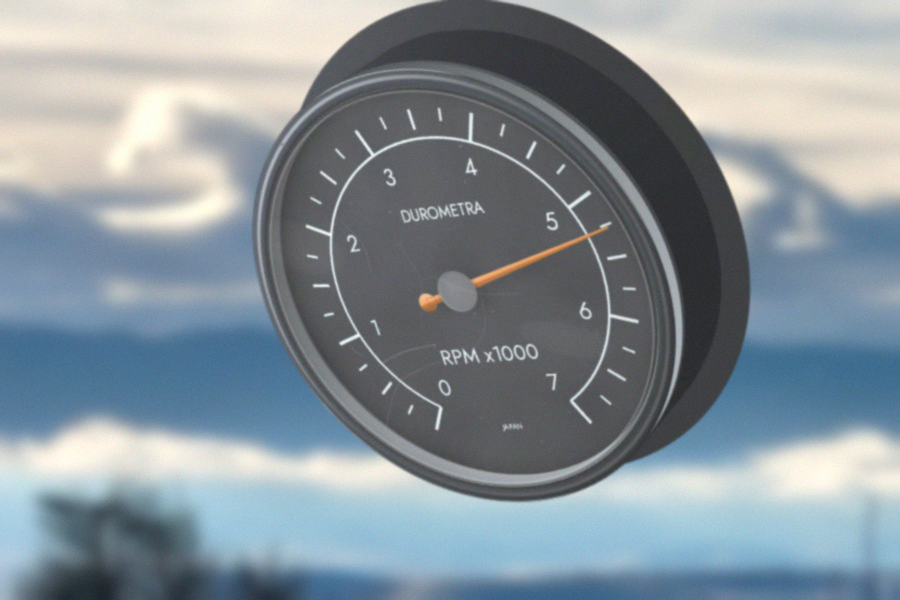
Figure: 5250rpm
